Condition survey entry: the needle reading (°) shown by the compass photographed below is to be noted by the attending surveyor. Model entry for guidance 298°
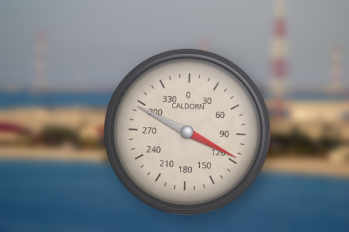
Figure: 115°
